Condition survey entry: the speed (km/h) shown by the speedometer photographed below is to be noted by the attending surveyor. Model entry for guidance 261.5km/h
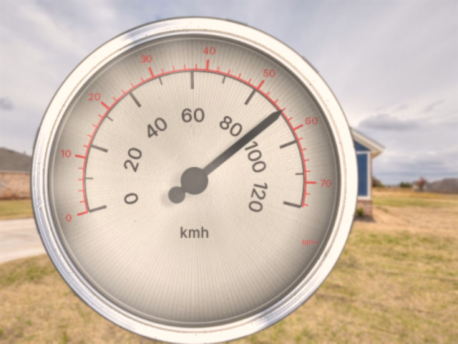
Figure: 90km/h
